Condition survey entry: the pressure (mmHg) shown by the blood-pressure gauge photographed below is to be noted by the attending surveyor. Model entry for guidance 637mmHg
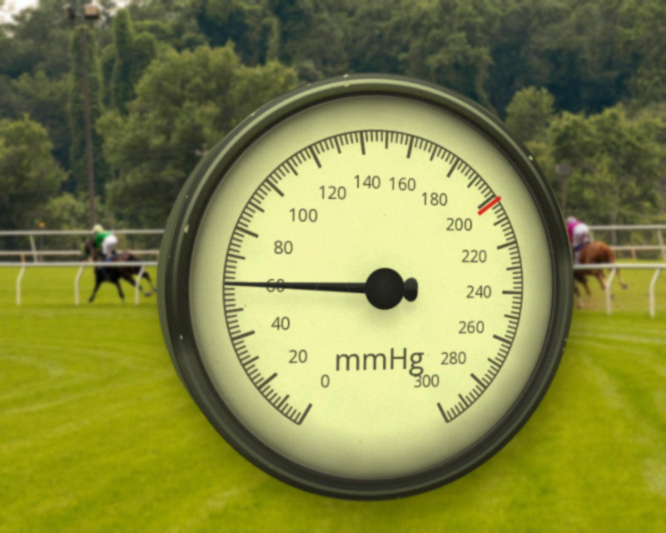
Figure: 60mmHg
